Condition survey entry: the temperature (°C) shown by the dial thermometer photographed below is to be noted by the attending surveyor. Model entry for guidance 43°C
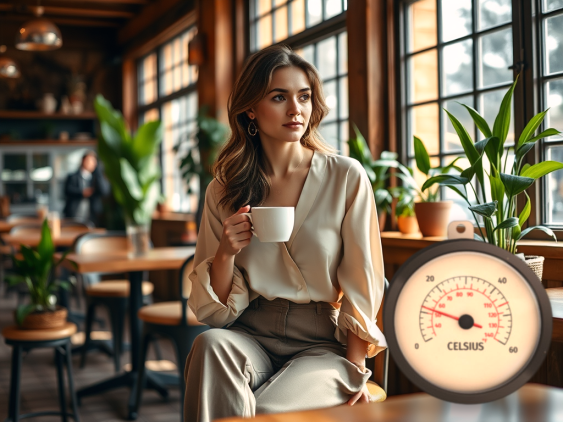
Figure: 12°C
